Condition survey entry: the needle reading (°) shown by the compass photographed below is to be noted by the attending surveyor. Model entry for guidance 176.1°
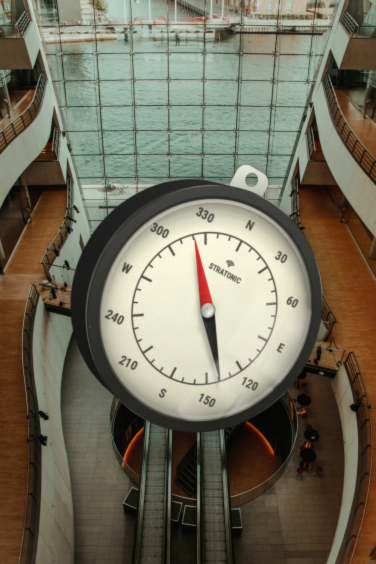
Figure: 320°
